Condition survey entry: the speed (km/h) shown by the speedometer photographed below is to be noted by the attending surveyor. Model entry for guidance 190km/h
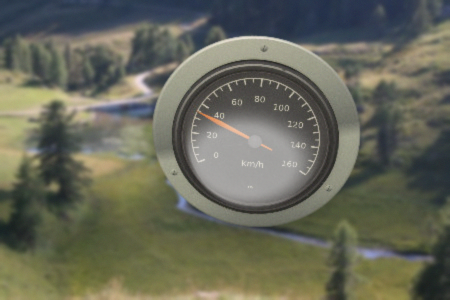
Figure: 35km/h
